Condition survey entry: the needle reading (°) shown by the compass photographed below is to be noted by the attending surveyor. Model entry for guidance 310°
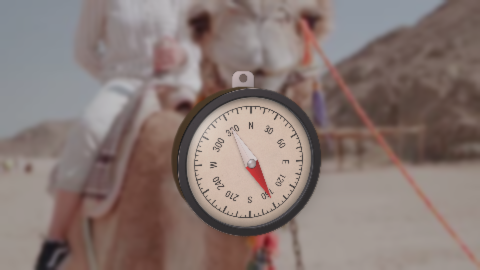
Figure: 150°
